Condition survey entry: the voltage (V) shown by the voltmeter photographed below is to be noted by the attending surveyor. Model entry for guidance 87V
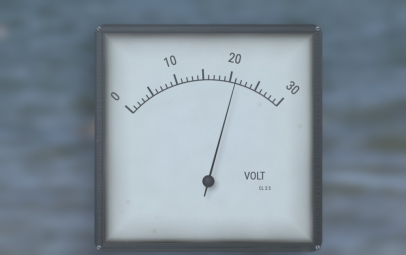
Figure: 21V
